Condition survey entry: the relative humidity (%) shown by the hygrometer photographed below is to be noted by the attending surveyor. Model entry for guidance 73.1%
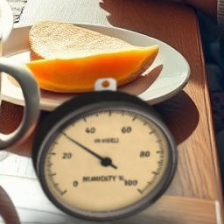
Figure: 30%
